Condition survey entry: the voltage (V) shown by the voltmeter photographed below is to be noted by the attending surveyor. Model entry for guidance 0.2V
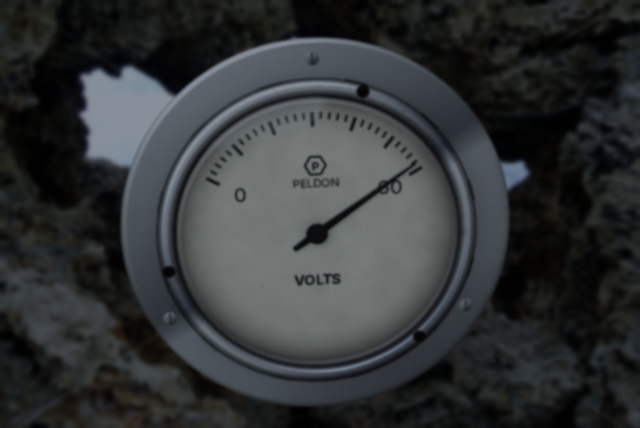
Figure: 58V
